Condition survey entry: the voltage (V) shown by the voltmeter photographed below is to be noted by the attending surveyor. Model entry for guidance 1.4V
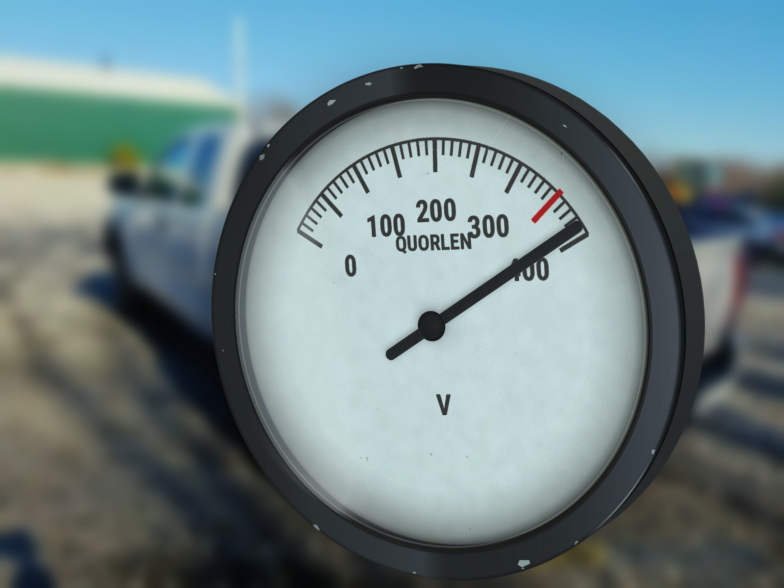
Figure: 390V
